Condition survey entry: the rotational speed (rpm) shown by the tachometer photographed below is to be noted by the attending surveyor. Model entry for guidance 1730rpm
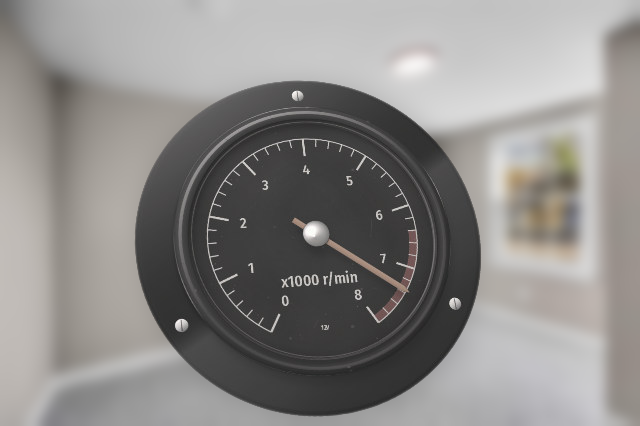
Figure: 7400rpm
